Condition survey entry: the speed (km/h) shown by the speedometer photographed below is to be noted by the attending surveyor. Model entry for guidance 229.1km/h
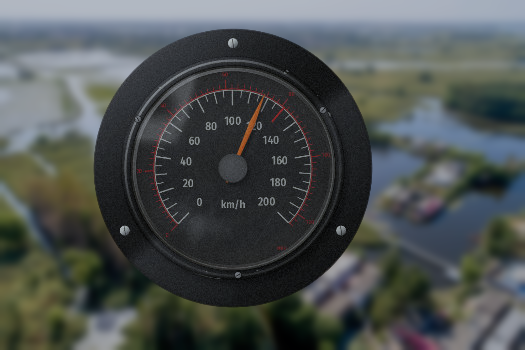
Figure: 117.5km/h
